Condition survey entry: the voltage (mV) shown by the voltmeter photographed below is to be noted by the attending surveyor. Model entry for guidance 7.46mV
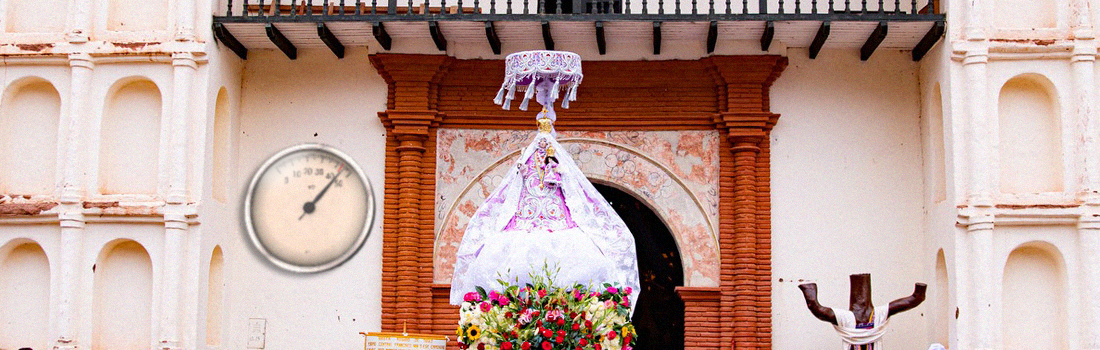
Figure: 45mV
